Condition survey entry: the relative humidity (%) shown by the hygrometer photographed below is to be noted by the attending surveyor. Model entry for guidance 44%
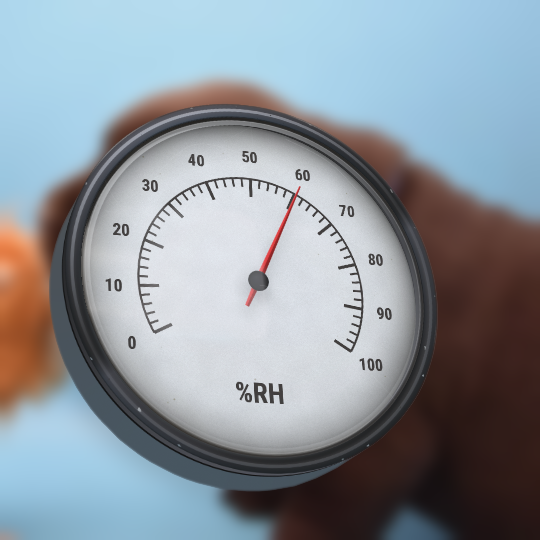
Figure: 60%
